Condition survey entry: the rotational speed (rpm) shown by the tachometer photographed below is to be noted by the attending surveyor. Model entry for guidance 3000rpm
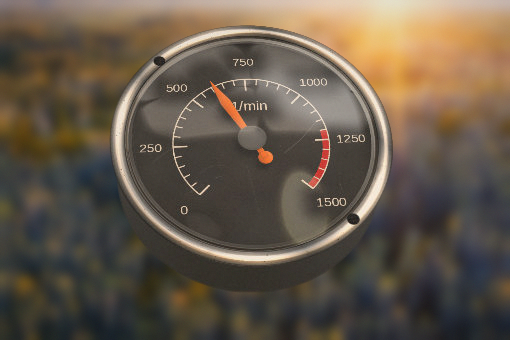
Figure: 600rpm
